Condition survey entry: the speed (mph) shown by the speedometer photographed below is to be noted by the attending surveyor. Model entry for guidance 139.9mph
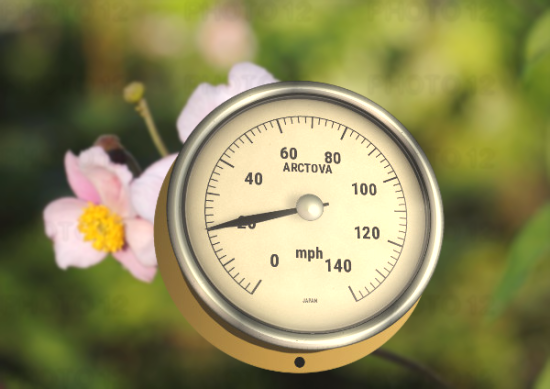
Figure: 20mph
